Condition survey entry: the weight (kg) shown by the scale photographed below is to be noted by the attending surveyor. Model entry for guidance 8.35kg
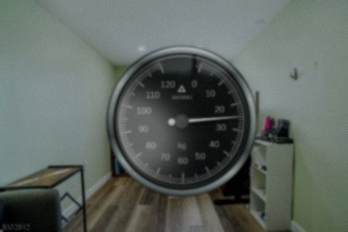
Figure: 25kg
